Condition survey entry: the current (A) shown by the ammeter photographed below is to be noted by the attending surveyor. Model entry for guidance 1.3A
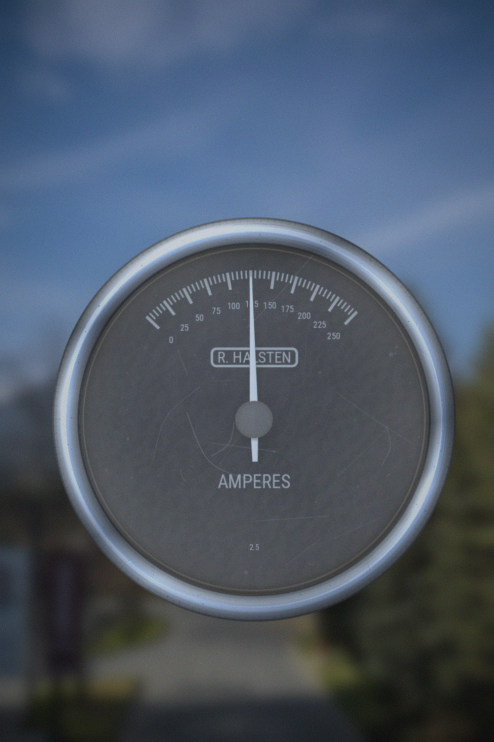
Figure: 125A
